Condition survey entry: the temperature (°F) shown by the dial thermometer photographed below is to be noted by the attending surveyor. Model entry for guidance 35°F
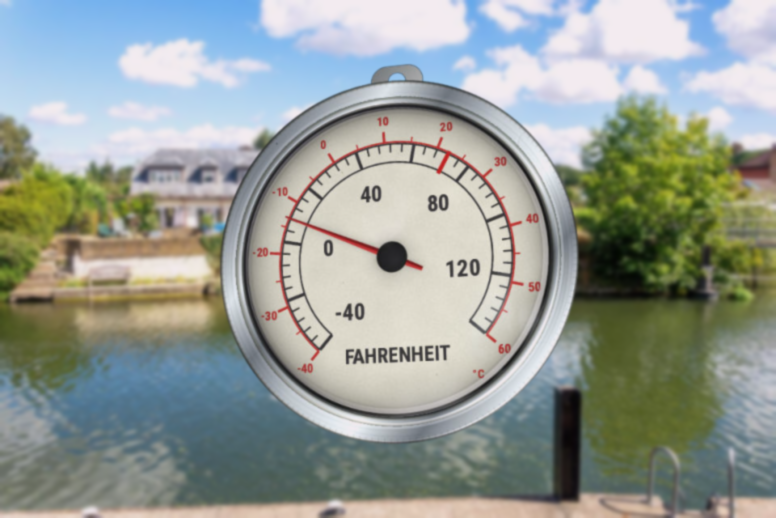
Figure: 8°F
